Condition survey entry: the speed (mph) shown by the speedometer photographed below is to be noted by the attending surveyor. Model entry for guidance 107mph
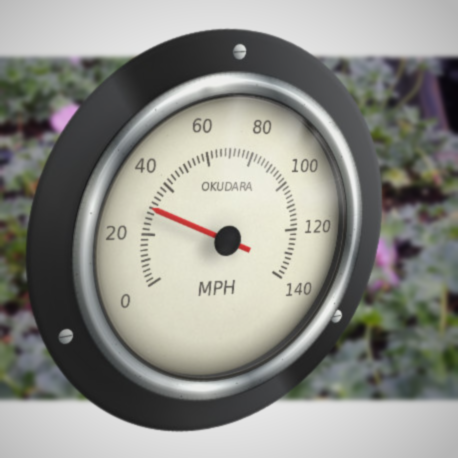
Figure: 30mph
